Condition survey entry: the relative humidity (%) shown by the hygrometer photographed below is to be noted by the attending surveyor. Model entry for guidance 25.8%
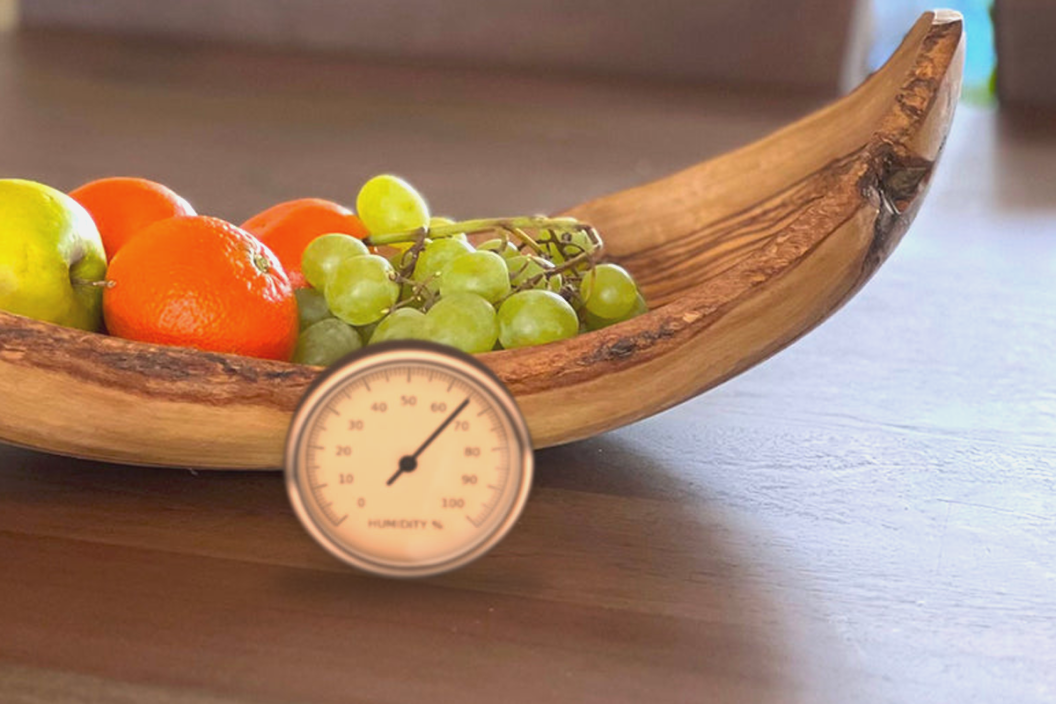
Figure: 65%
